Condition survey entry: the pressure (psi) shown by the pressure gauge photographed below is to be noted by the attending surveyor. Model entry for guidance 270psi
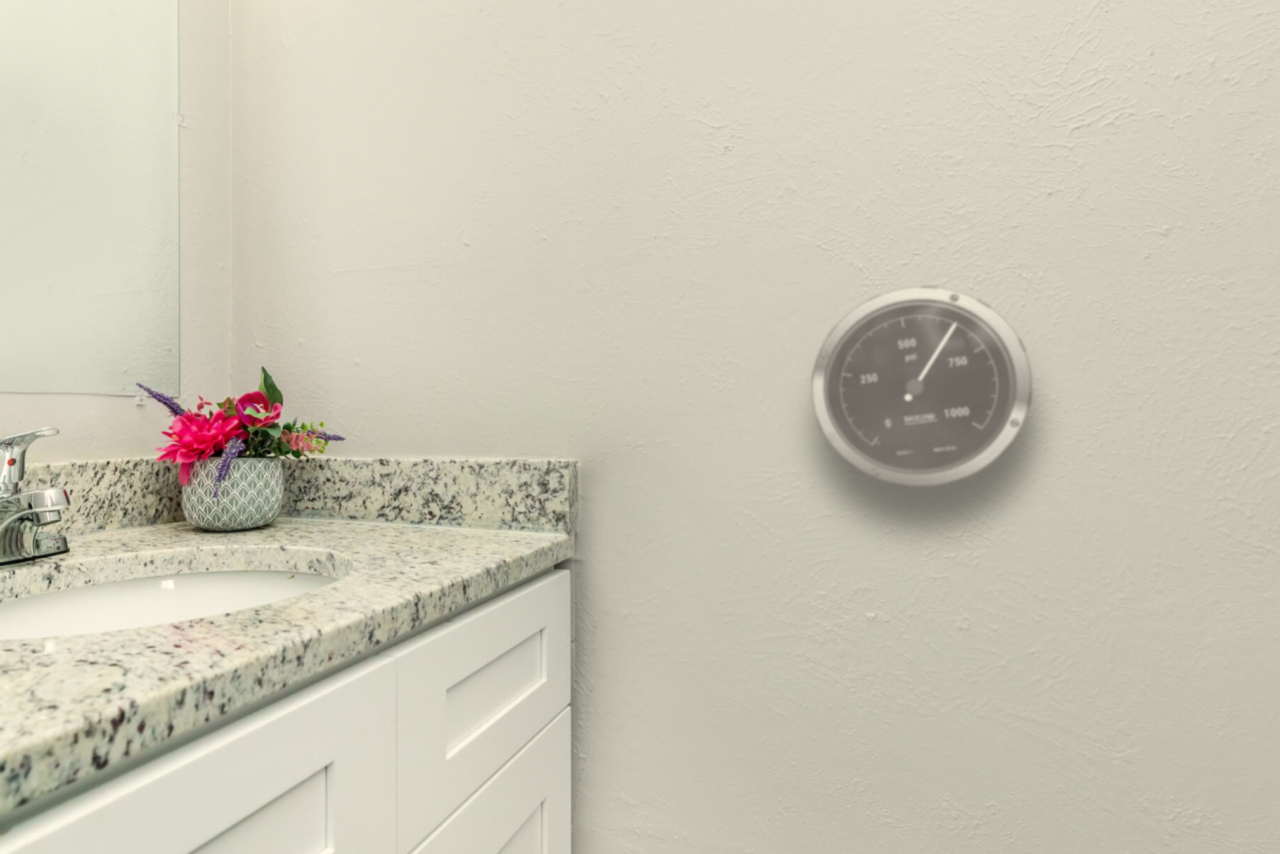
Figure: 650psi
